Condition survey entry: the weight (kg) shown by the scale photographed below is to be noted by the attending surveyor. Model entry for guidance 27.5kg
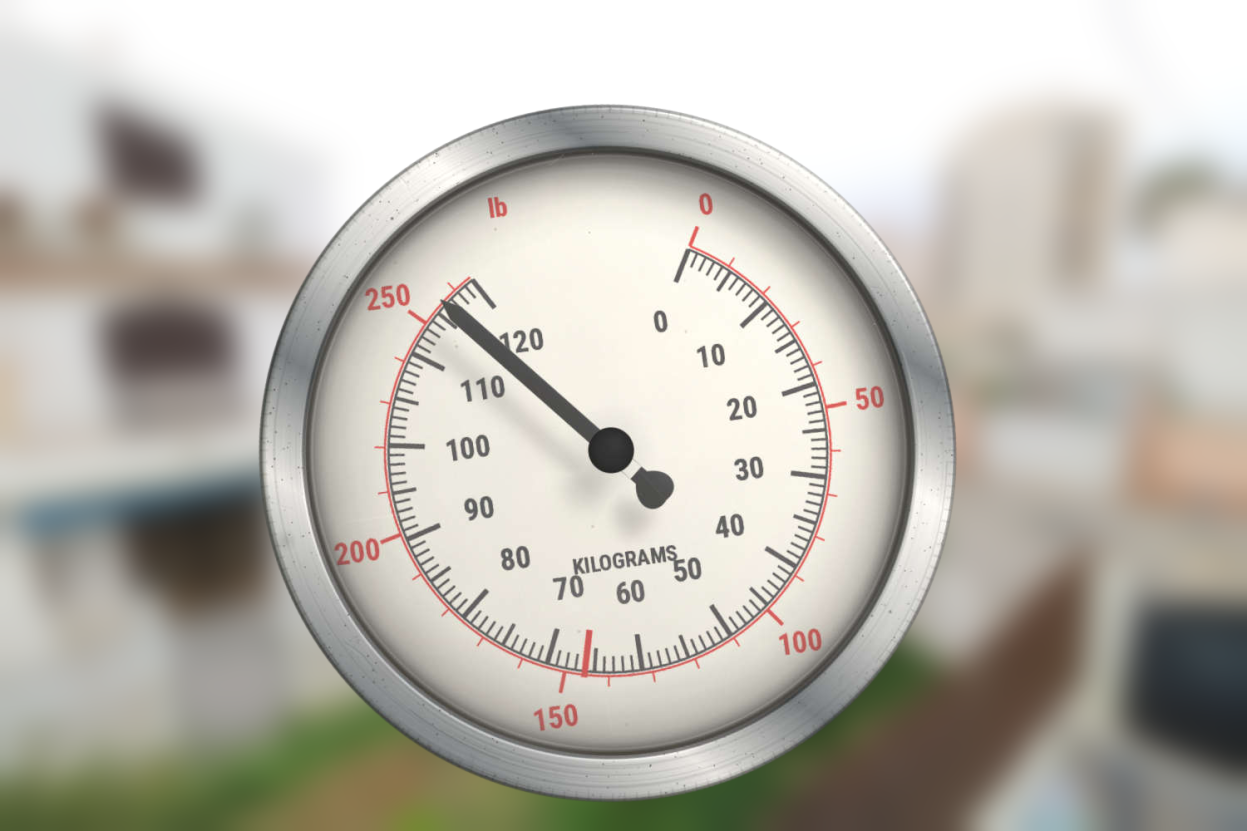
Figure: 116kg
